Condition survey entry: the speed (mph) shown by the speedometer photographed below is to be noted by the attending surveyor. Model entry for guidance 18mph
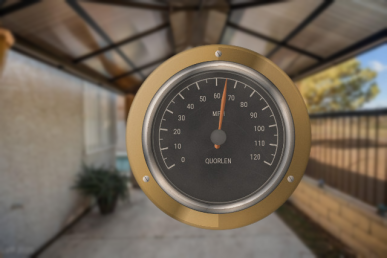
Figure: 65mph
